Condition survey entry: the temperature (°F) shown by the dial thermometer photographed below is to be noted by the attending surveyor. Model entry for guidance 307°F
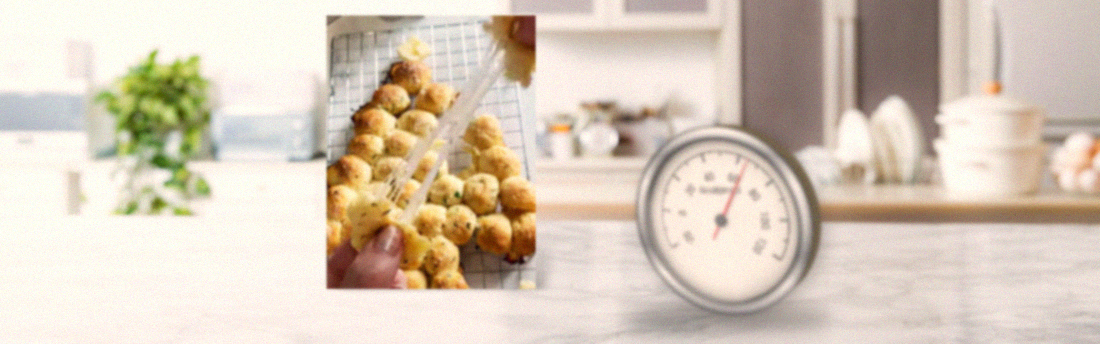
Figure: 65°F
